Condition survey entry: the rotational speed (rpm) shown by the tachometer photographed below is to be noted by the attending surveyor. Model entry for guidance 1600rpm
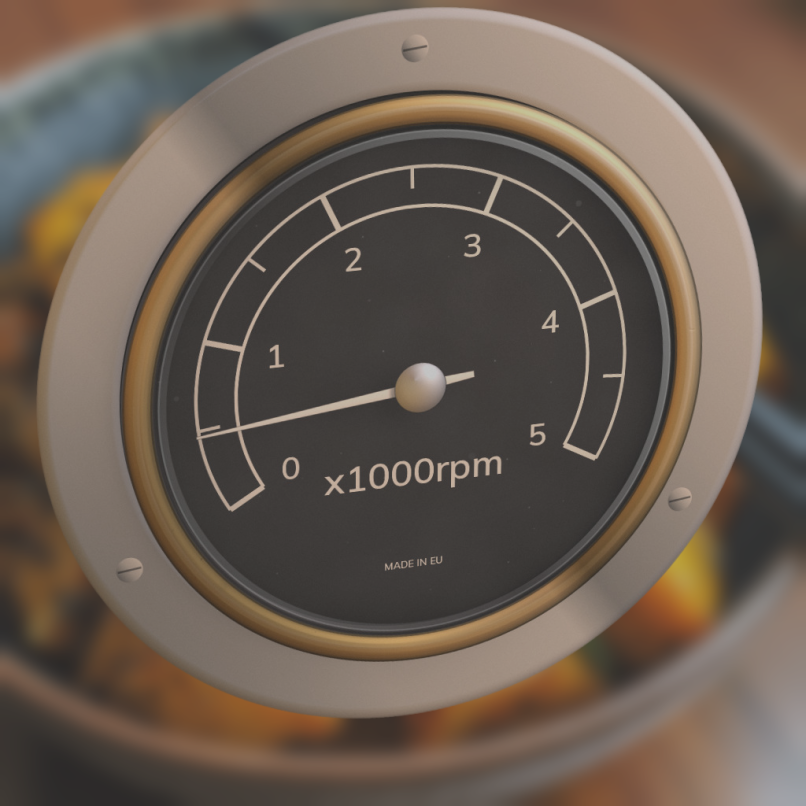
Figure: 500rpm
